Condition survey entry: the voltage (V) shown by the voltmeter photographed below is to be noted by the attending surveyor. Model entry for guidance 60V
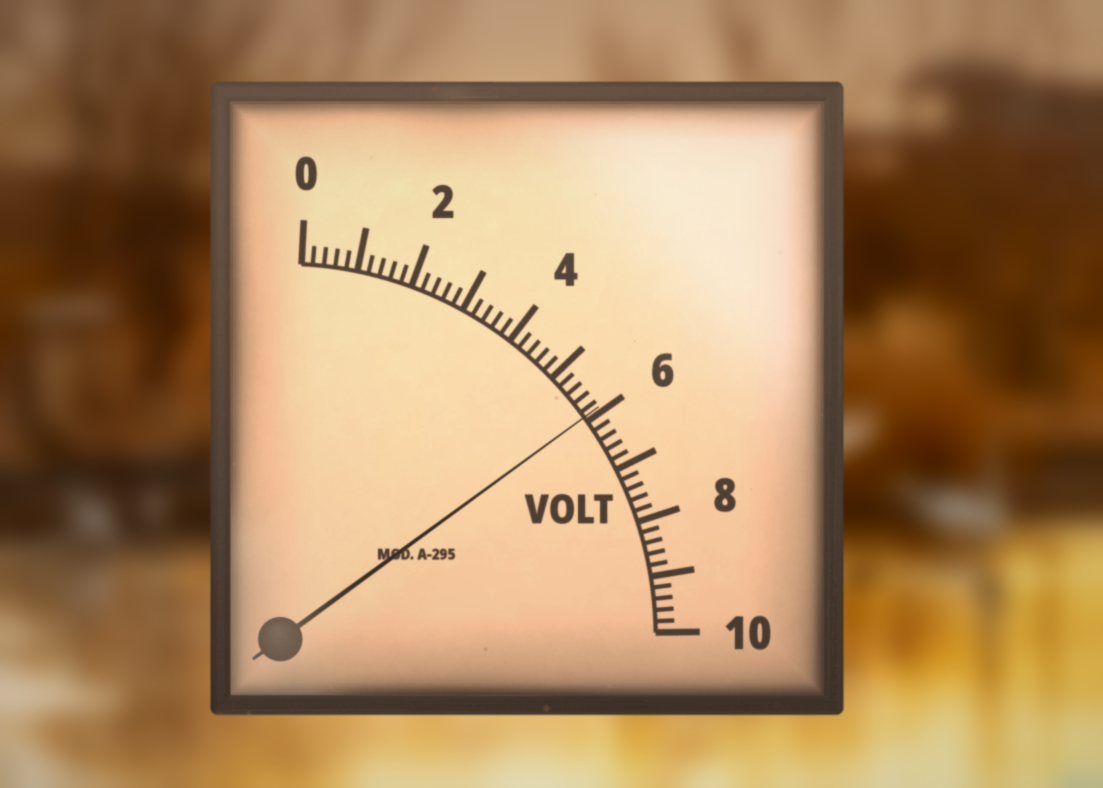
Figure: 5.9V
